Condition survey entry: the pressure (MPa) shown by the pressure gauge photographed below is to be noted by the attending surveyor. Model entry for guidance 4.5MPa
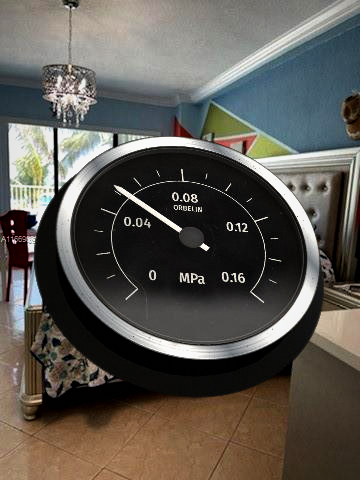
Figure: 0.05MPa
